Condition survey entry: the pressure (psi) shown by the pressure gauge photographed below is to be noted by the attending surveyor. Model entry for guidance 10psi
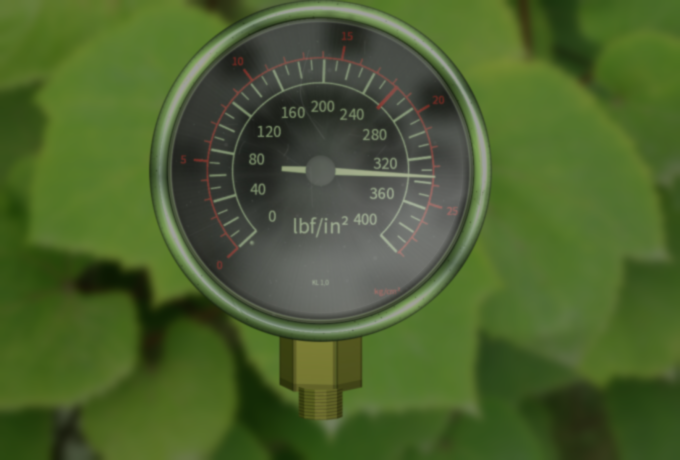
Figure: 335psi
